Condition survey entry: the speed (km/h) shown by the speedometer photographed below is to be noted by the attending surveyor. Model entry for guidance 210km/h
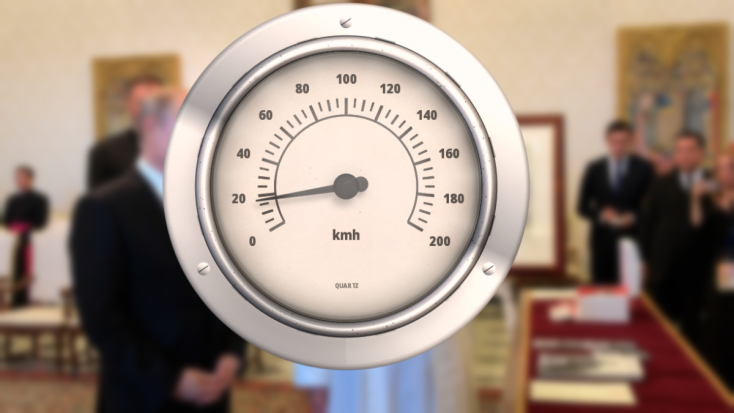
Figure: 17.5km/h
